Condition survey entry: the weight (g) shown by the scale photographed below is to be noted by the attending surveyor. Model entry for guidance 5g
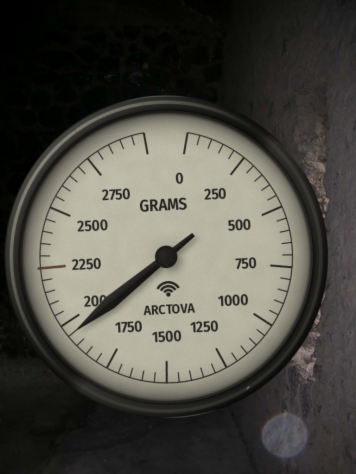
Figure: 1950g
